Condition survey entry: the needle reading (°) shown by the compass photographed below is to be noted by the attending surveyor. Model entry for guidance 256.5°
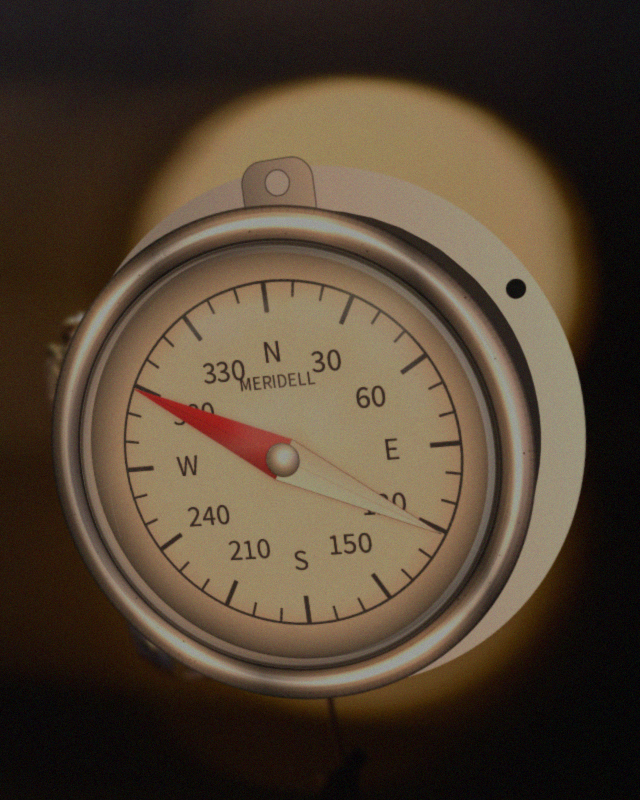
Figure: 300°
